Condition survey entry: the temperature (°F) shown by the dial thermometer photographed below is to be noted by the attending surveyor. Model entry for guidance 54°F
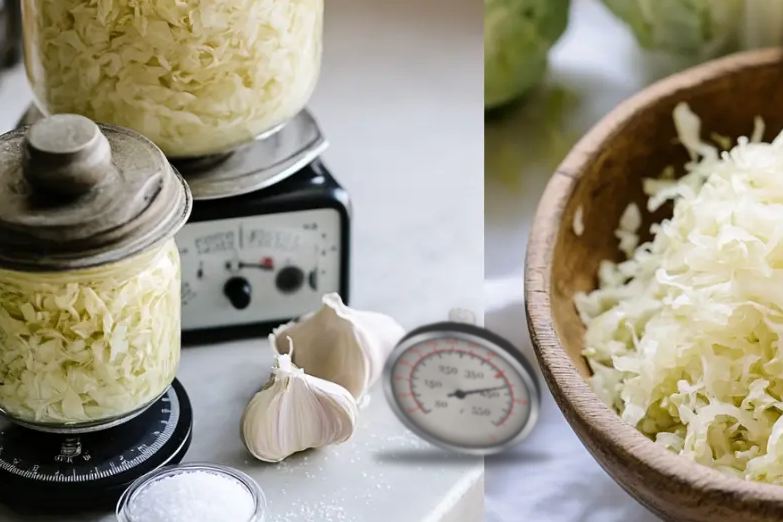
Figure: 425°F
